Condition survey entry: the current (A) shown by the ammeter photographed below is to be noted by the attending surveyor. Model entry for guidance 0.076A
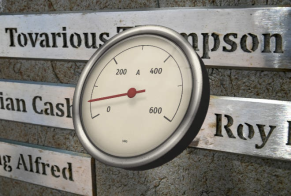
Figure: 50A
